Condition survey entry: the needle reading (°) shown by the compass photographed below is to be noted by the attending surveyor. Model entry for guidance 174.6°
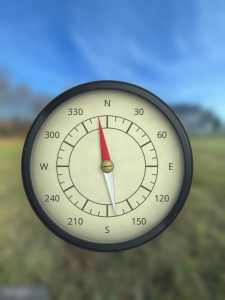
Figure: 350°
